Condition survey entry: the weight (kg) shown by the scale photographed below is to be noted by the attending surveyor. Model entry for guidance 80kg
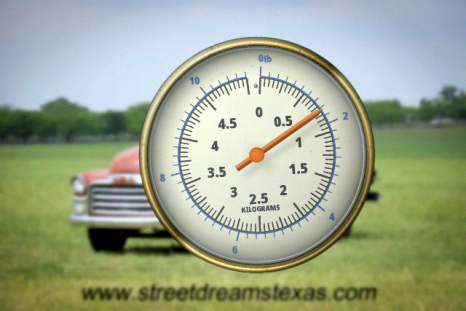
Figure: 0.75kg
